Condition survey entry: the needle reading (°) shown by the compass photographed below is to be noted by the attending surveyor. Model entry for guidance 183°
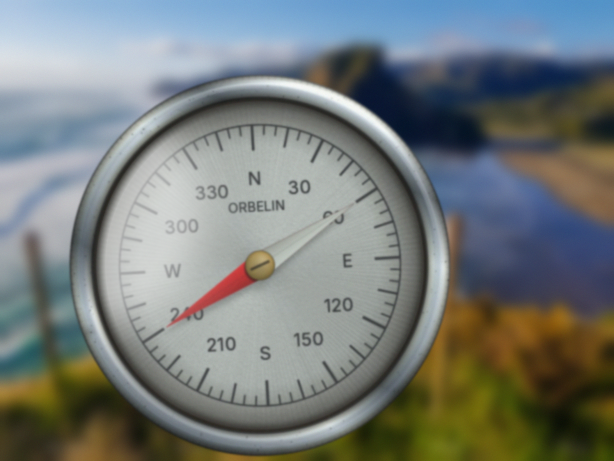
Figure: 240°
